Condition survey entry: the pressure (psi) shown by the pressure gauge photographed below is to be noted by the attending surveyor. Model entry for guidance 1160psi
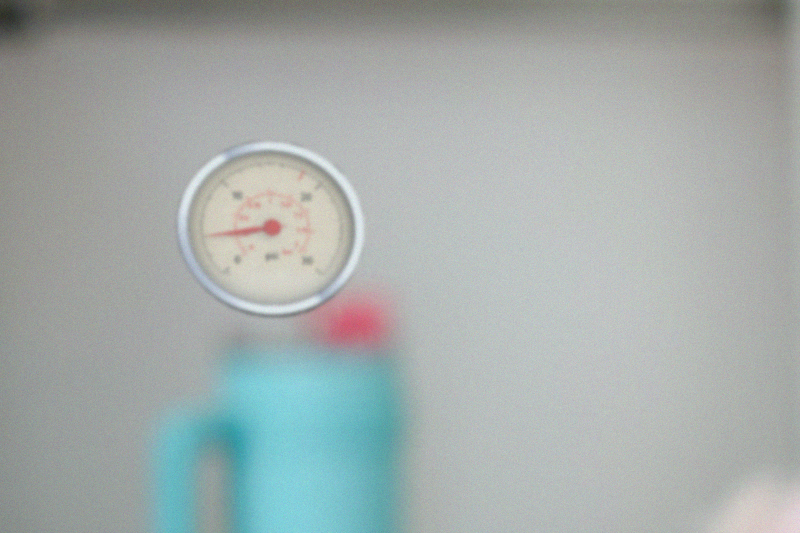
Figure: 4psi
